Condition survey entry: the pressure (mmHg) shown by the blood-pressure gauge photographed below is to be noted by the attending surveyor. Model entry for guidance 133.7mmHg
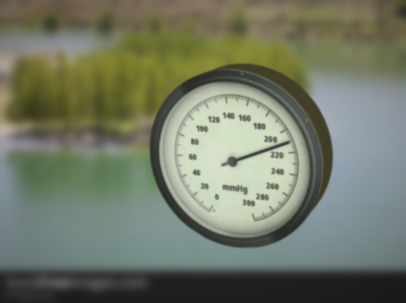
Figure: 210mmHg
